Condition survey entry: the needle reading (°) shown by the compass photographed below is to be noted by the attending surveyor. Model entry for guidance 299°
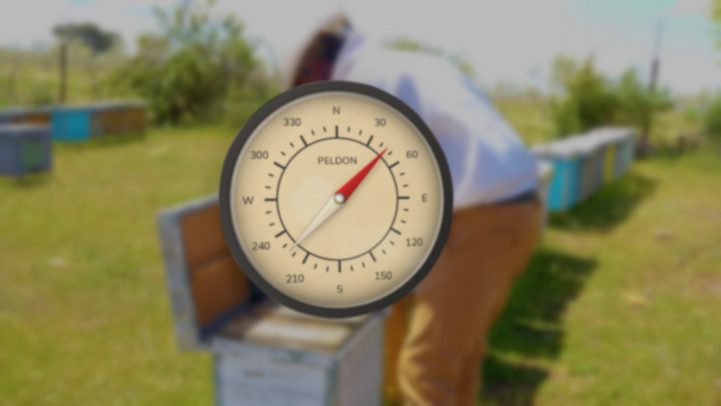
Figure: 45°
